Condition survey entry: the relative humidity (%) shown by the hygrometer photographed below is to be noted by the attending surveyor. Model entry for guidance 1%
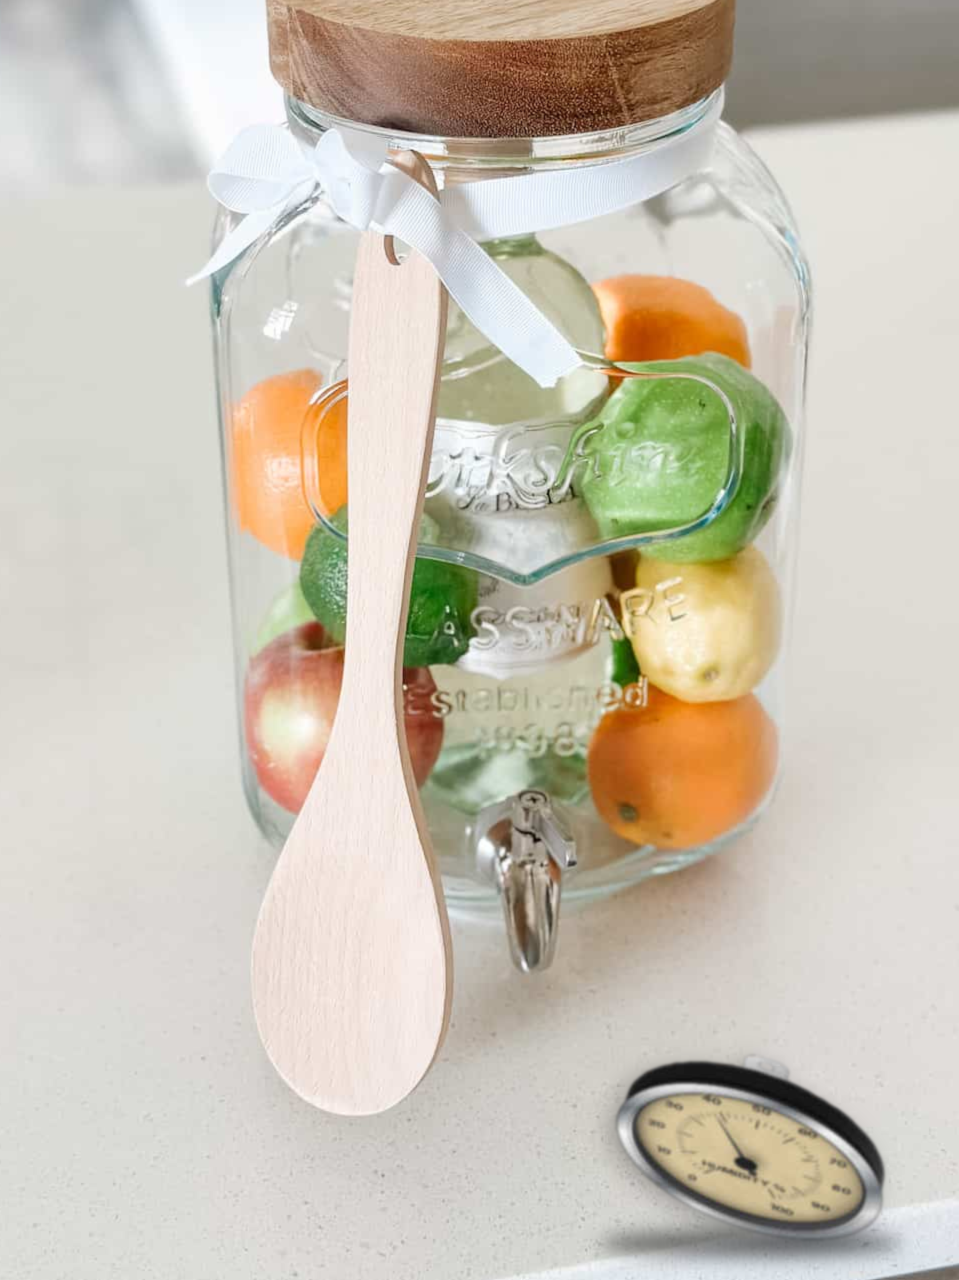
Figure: 40%
